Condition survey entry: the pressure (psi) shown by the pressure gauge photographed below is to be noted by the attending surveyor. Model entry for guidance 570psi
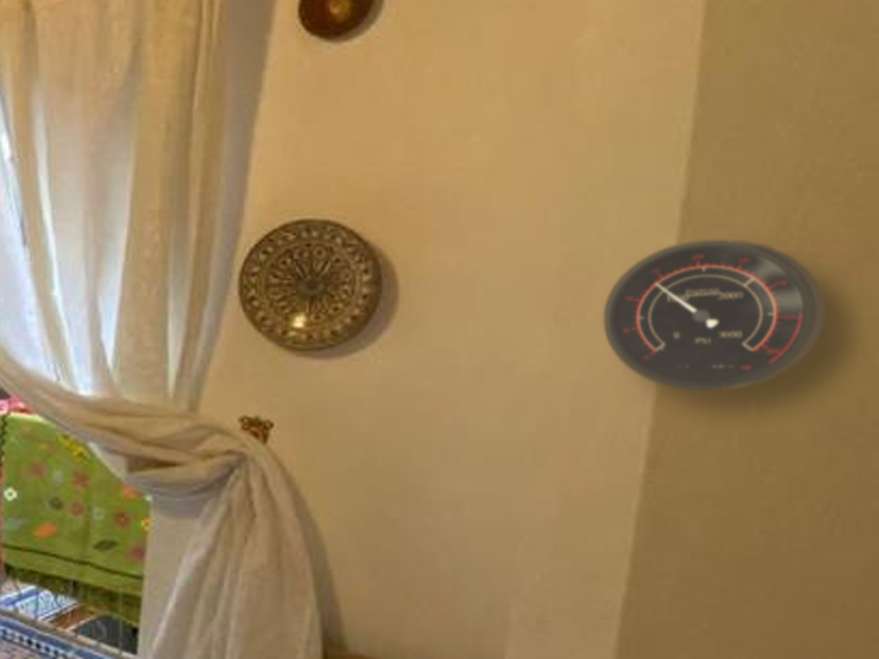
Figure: 1000psi
